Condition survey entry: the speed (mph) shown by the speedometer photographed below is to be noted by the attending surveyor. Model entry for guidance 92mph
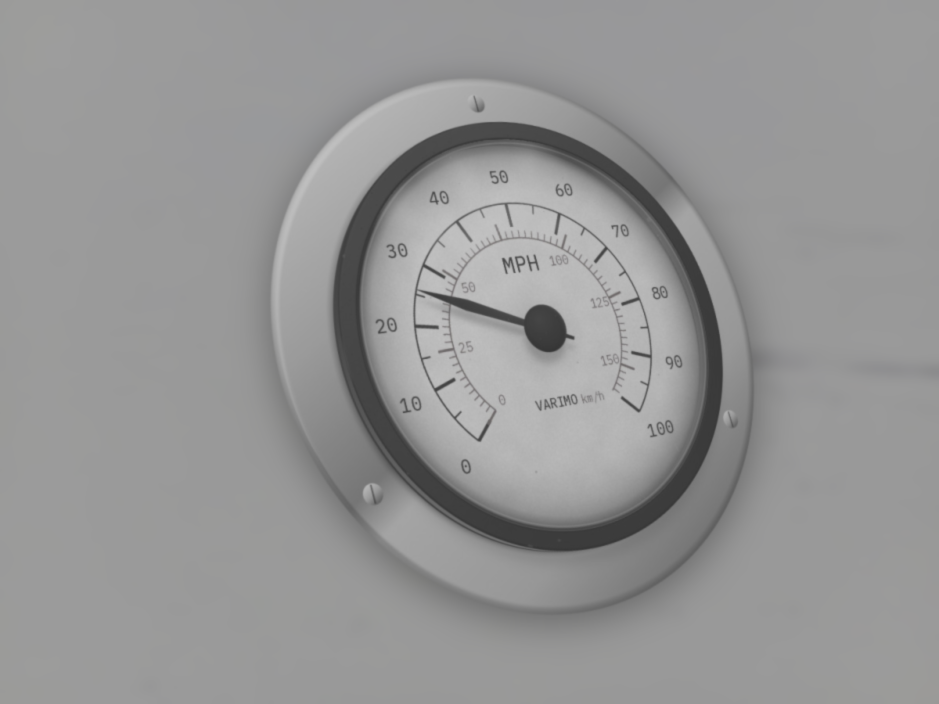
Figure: 25mph
